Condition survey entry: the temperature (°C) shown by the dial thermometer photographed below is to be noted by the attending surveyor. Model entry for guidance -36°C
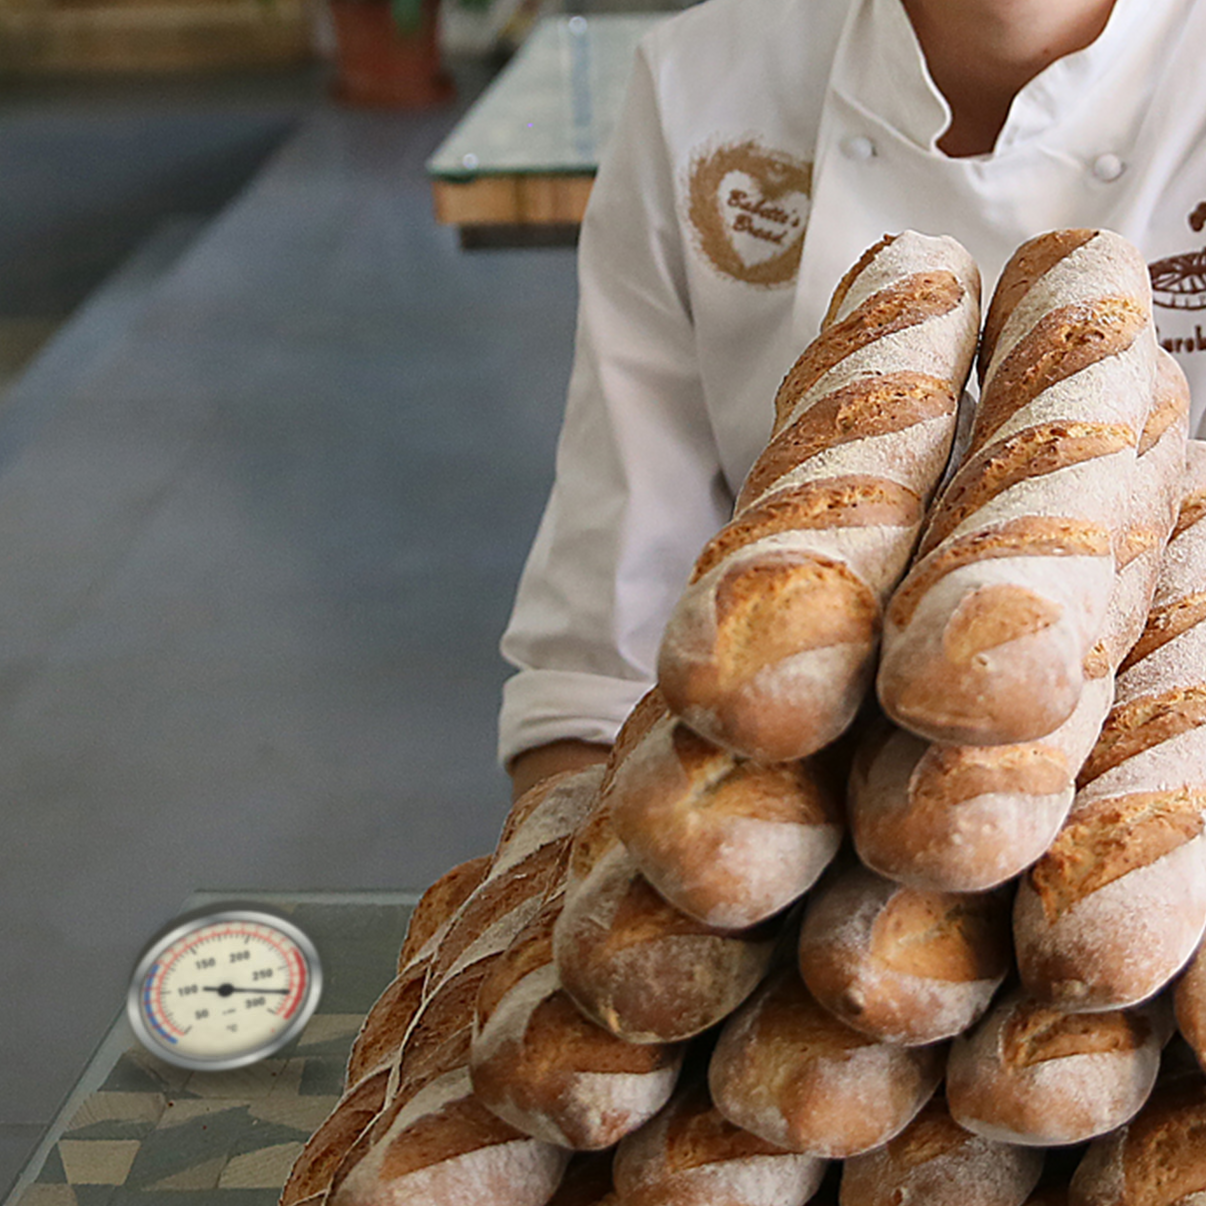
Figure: 275°C
